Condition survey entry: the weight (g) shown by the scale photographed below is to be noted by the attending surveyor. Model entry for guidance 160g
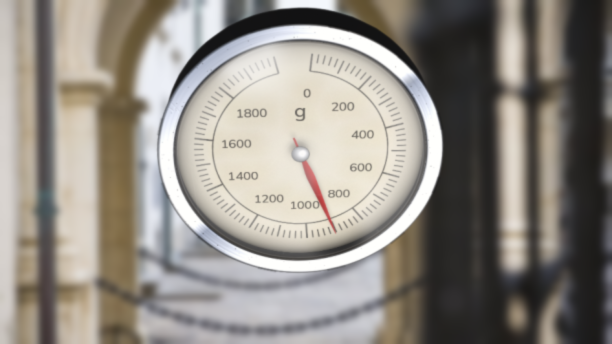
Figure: 900g
